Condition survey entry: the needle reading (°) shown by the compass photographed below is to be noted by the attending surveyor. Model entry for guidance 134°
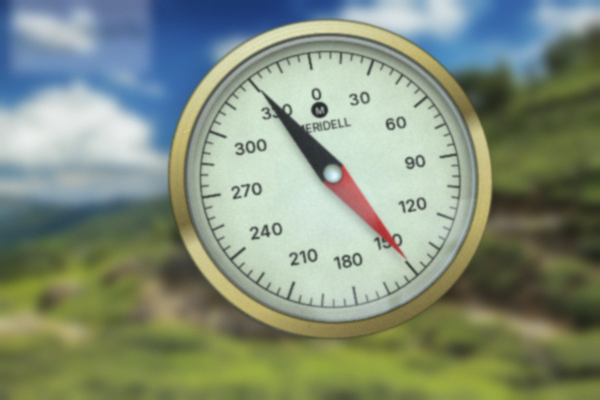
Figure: 150°
